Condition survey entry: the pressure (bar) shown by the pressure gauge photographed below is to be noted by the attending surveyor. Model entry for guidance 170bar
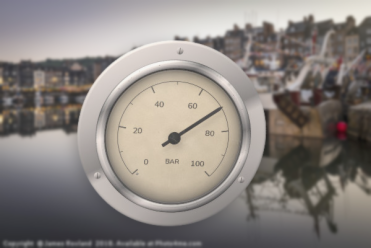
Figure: 70bar
